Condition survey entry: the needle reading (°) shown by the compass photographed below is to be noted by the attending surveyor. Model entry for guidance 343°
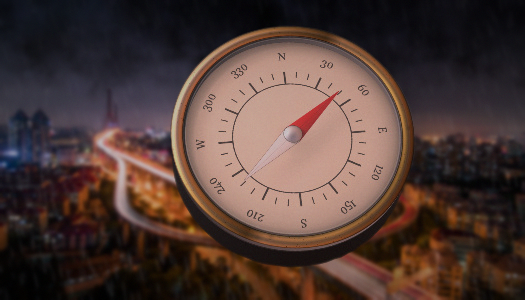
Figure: 50°
